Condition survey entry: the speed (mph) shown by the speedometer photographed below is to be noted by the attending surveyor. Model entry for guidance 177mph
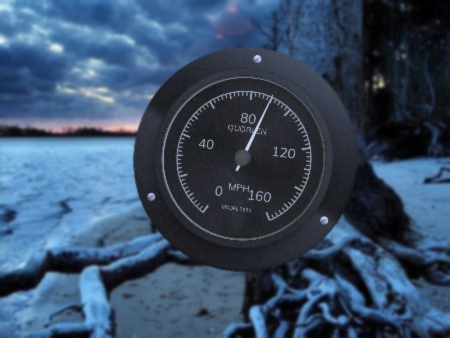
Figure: 90mph
